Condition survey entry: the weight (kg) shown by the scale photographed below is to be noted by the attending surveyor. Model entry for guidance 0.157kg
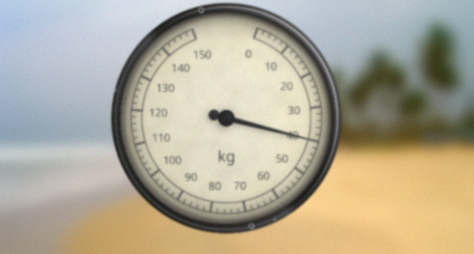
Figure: 40kg
